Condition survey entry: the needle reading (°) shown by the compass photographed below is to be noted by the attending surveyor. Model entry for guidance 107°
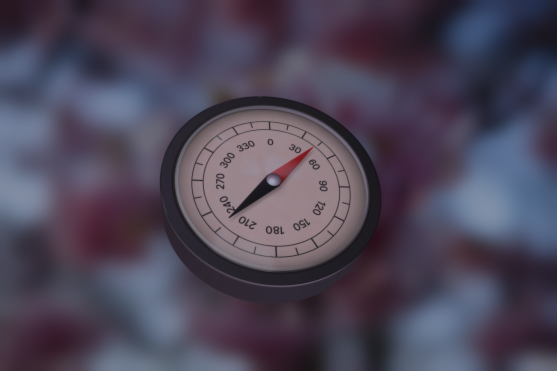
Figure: 45°
